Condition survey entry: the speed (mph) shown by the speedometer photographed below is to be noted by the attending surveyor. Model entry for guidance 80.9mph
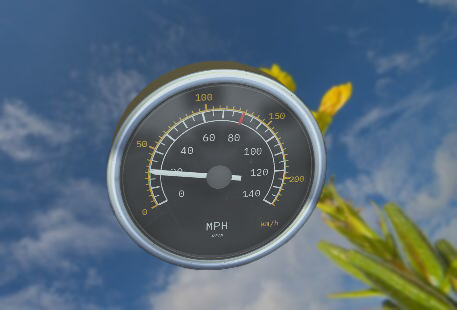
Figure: 20mph
